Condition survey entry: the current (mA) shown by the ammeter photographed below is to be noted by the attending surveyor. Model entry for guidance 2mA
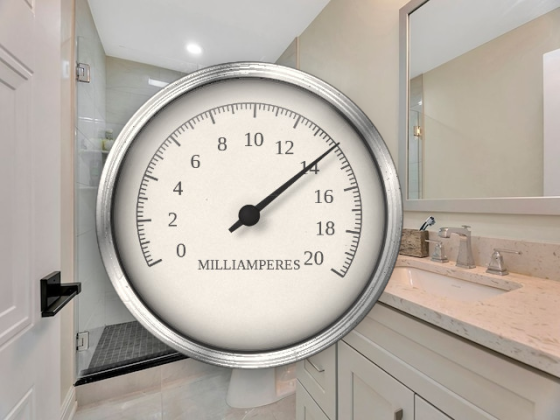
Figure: 14mA
